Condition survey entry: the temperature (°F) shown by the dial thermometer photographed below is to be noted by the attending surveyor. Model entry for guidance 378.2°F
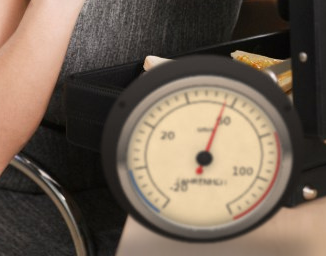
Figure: 56°F
